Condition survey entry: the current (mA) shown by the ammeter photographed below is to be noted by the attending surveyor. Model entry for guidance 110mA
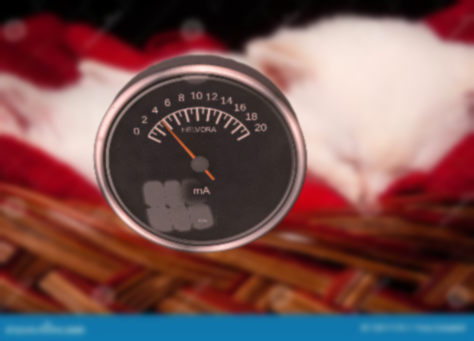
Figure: 4mA
